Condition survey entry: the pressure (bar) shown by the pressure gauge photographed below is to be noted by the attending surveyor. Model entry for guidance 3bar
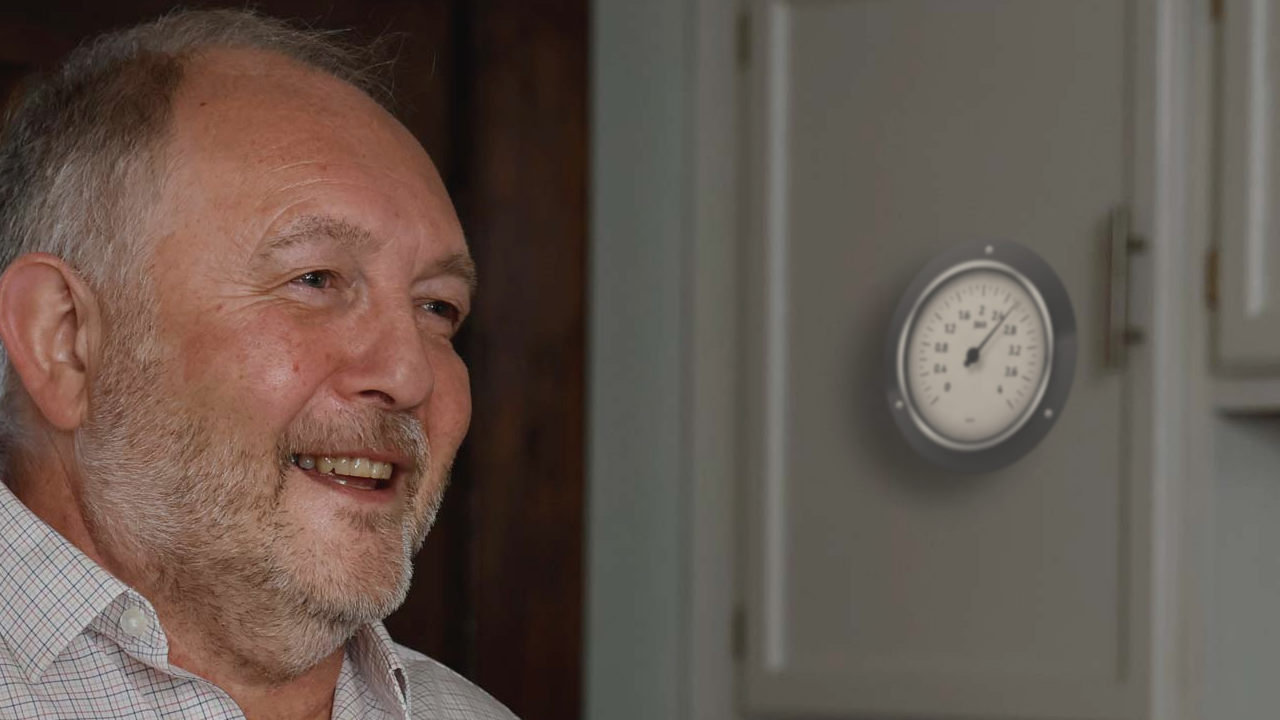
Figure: 2.6bar
